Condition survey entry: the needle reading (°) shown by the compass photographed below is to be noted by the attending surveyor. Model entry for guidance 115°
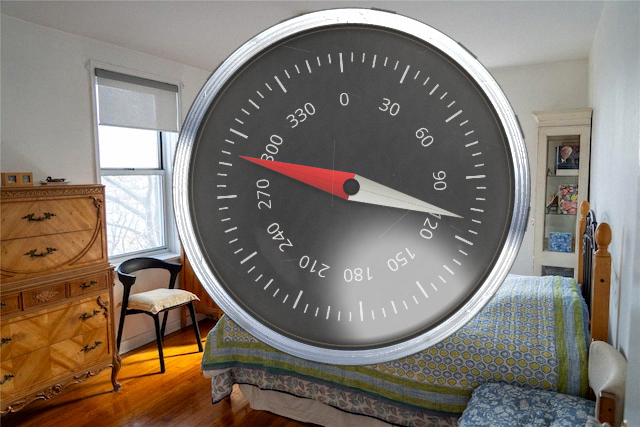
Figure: 290°
